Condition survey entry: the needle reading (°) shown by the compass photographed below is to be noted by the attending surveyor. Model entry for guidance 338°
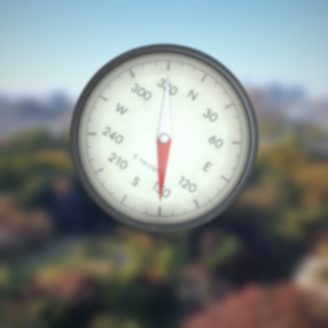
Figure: 150°
